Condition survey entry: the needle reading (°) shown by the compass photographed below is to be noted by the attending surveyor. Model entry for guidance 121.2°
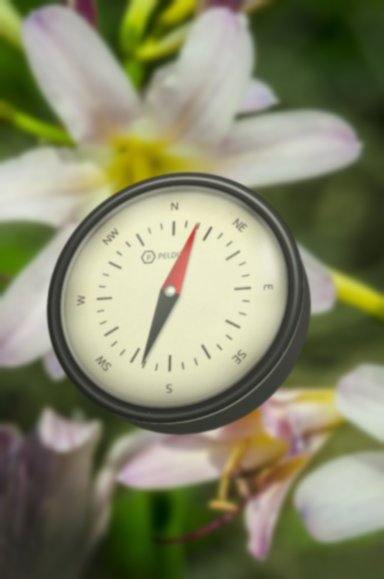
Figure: 20°
